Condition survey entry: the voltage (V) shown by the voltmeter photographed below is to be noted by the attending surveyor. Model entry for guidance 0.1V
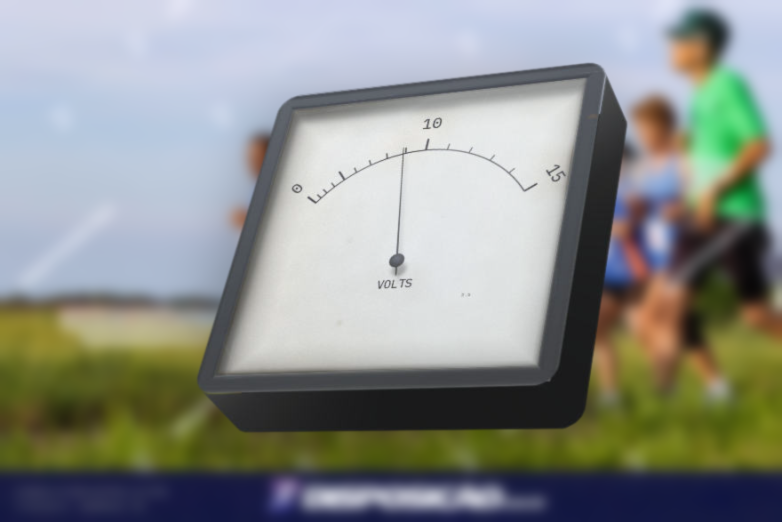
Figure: 9V
